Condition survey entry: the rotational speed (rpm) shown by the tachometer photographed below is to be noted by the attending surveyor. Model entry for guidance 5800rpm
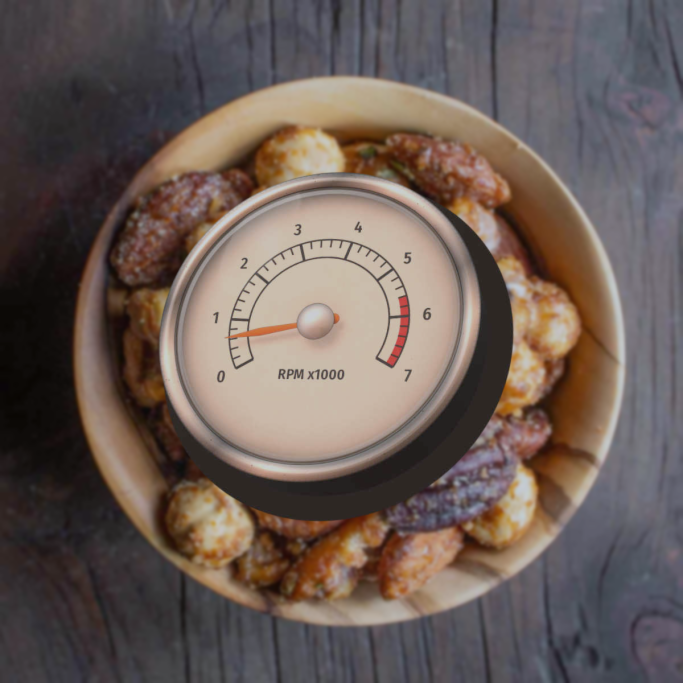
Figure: 600rpm
